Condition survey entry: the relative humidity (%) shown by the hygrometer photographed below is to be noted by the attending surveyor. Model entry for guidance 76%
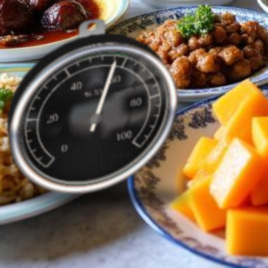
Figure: 56%
